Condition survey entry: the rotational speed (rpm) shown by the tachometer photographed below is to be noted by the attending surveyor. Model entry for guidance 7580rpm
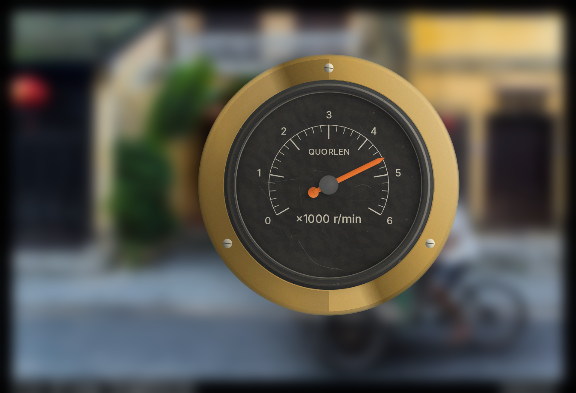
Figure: 4600rpm
